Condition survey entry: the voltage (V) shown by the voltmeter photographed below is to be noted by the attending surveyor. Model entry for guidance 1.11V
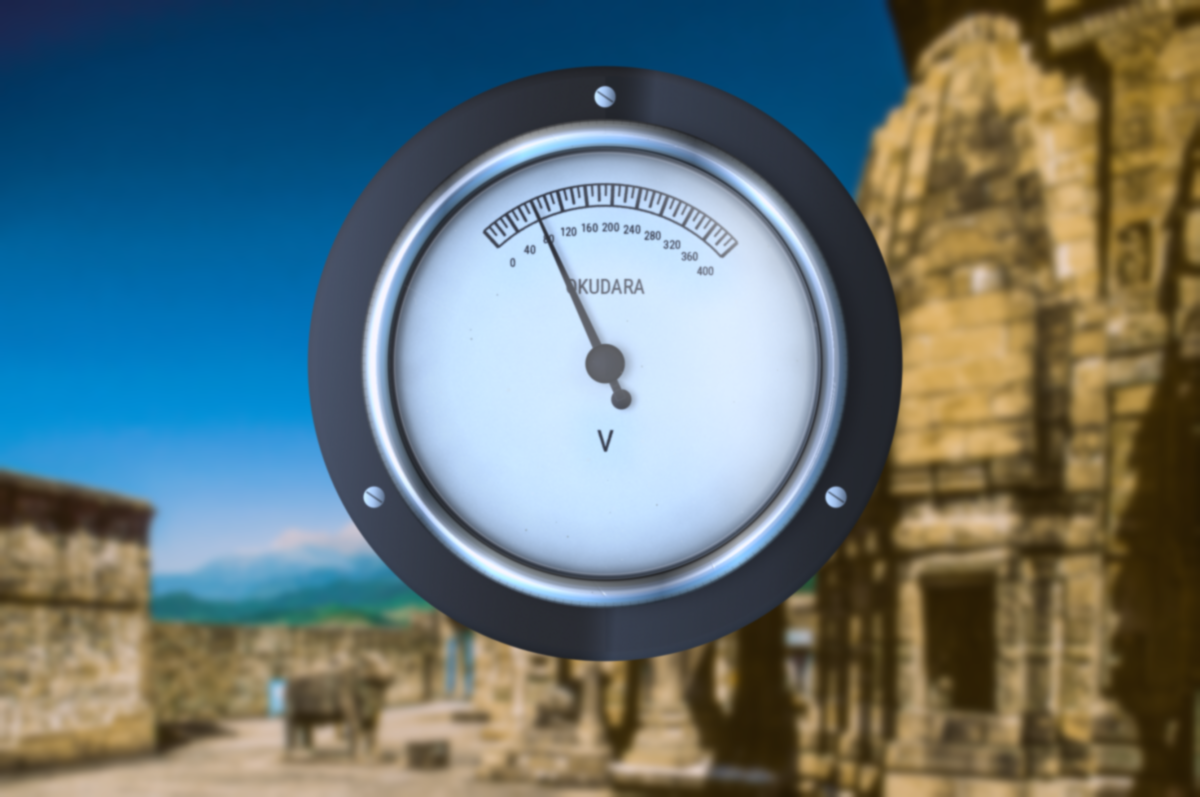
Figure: 80V
